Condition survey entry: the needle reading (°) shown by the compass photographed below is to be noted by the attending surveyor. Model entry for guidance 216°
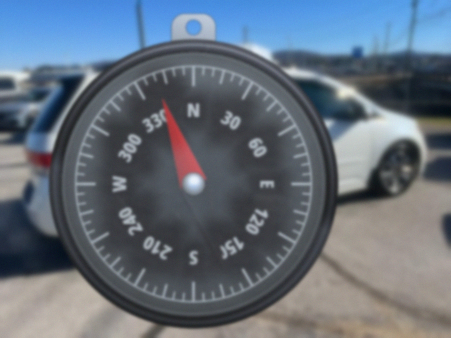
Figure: 340°
